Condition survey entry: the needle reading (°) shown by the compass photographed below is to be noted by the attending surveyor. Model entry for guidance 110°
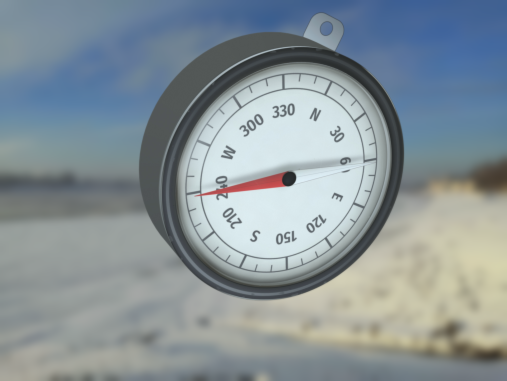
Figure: 240°
